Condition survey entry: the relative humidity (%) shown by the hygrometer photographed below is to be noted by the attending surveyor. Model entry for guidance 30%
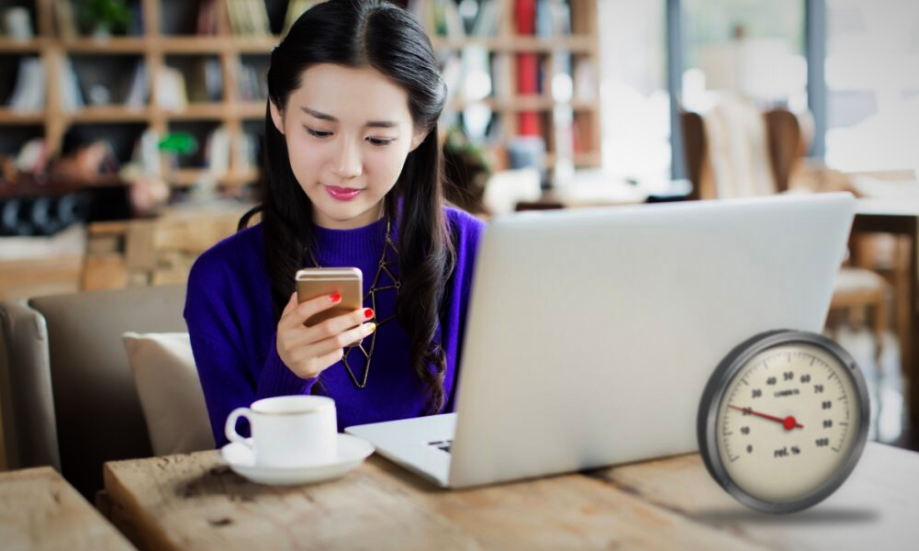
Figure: 20%
